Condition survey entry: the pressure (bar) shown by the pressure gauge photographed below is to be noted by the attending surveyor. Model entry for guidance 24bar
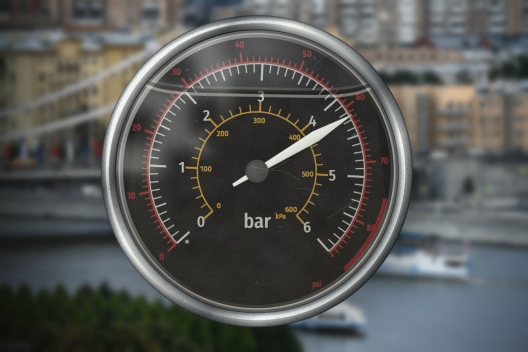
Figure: 4.25bar
